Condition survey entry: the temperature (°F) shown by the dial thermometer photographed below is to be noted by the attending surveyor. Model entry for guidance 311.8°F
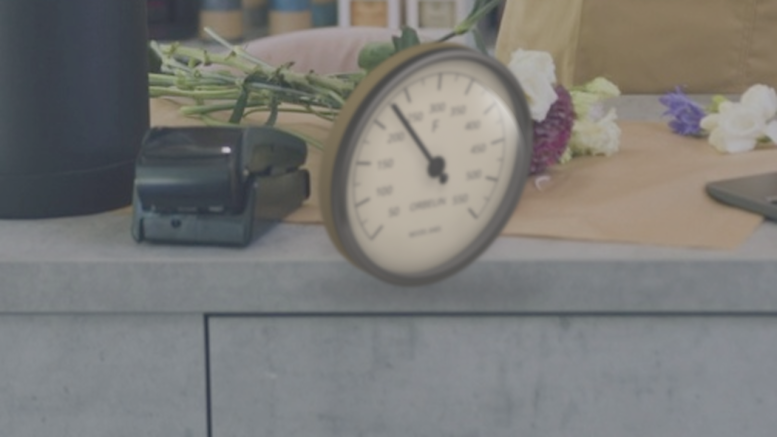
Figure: 225°F
